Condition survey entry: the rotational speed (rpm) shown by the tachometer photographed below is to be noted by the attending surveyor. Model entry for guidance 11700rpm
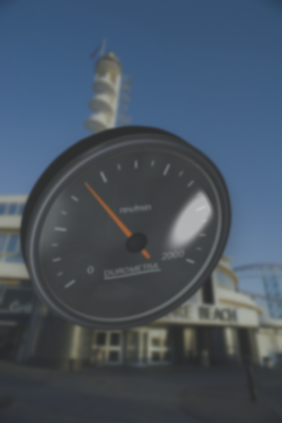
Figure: 700rpm
